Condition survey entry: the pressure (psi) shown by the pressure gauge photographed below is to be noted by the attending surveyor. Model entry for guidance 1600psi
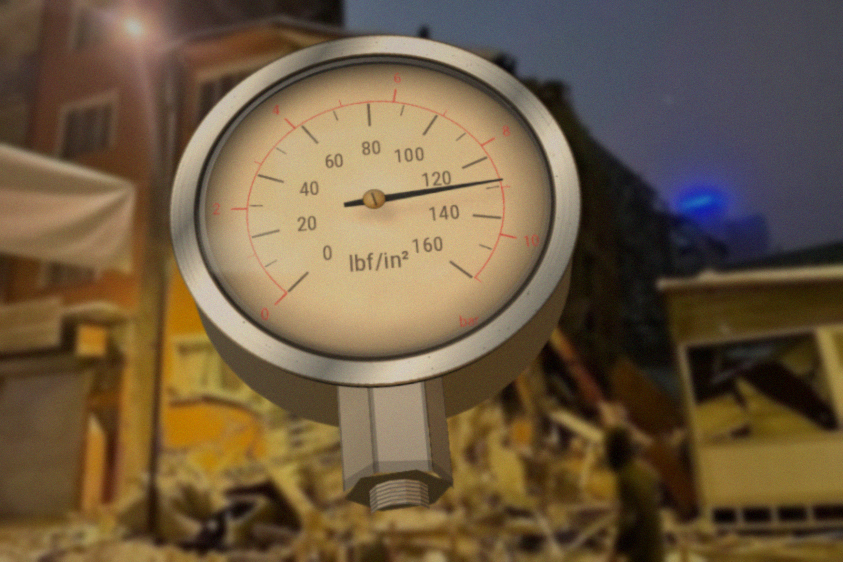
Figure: 130psi
